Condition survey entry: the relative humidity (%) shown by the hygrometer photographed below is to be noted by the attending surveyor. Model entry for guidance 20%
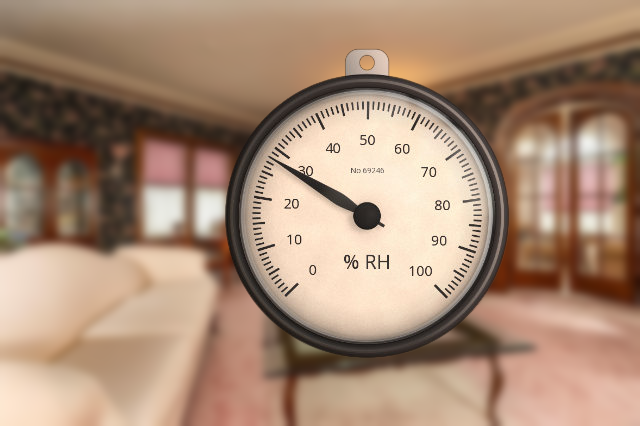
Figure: 28%
